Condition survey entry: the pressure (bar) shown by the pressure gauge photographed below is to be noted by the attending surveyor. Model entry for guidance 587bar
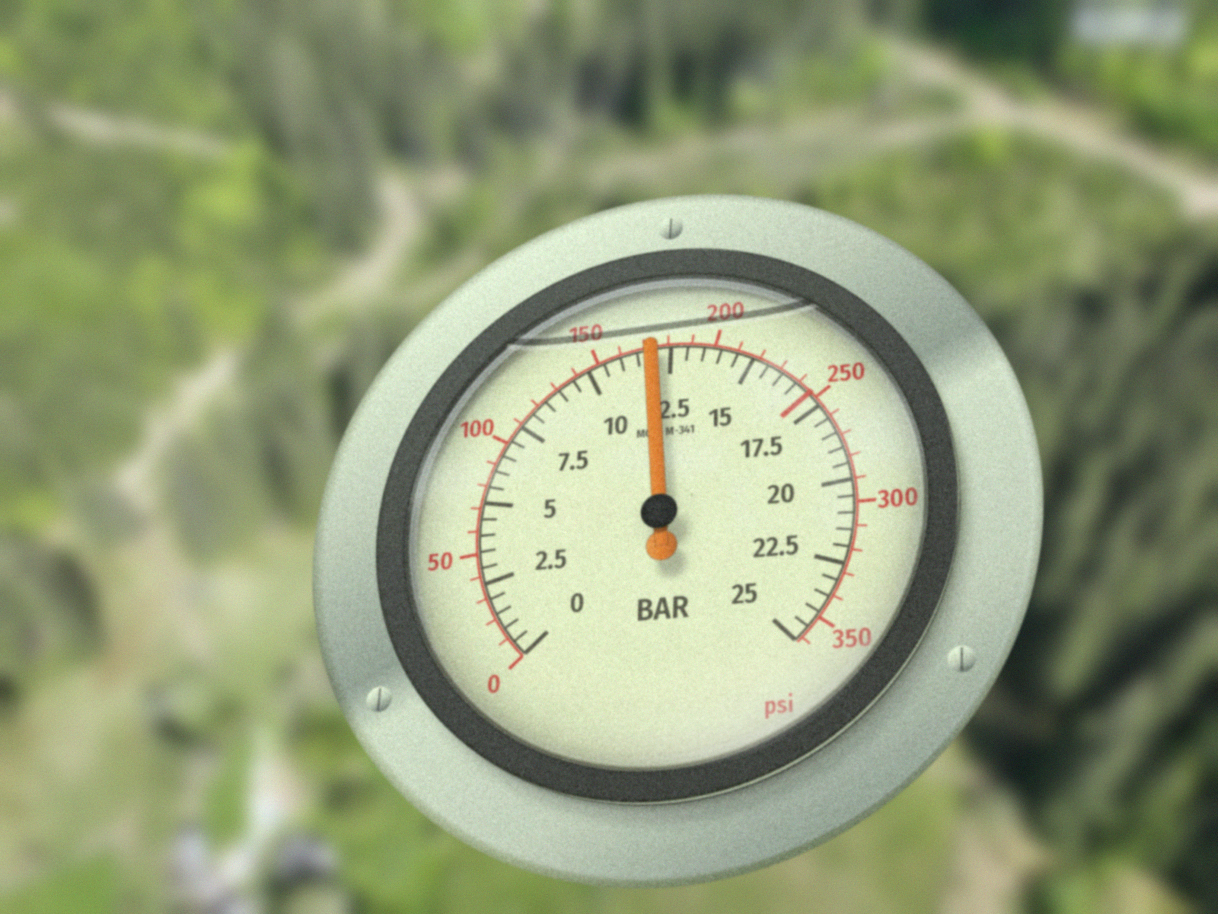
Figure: 12bar
